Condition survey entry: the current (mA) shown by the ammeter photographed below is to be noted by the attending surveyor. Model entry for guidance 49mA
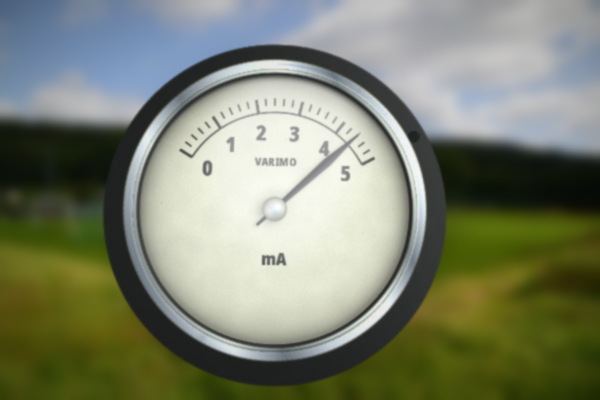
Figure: 4.4mA
